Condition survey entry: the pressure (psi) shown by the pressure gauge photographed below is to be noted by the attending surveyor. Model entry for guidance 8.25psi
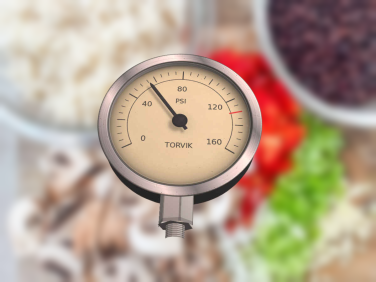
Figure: 55psi
